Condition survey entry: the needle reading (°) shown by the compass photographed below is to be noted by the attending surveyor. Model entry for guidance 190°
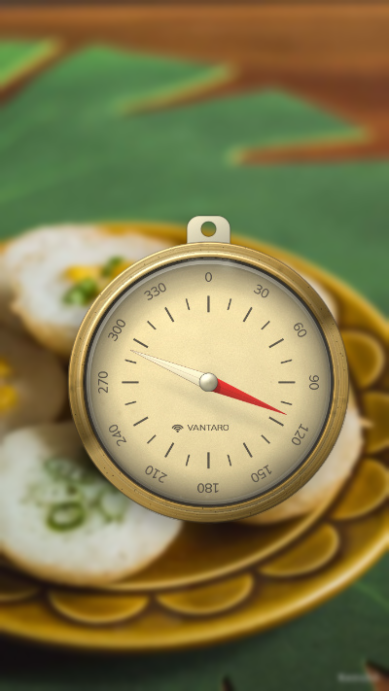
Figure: 112.5°
